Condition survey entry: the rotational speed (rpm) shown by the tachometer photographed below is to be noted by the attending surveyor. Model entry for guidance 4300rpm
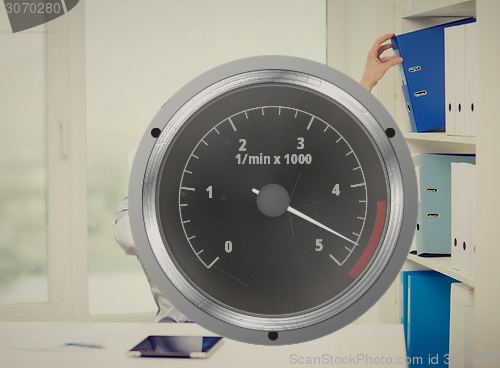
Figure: 4700rpm
